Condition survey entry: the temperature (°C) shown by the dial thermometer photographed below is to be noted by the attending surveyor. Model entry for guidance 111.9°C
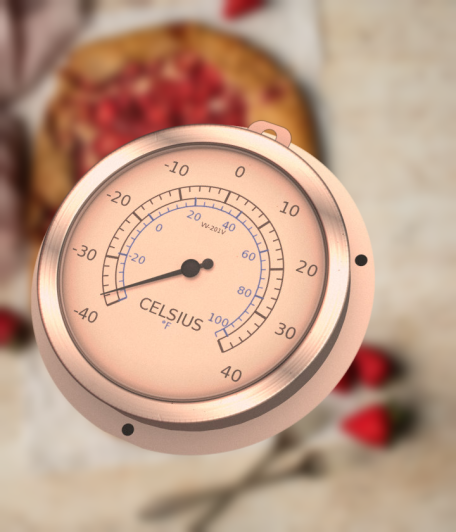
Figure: -38°C
